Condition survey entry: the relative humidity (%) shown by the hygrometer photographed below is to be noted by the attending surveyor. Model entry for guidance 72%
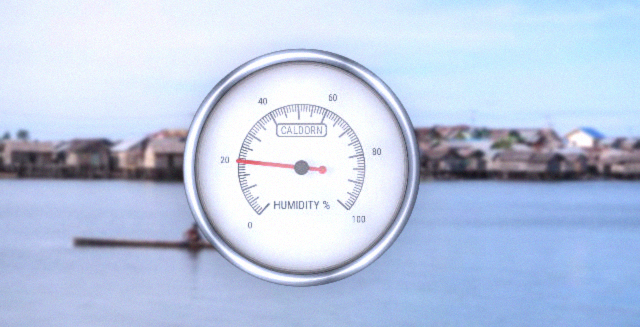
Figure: 20%
